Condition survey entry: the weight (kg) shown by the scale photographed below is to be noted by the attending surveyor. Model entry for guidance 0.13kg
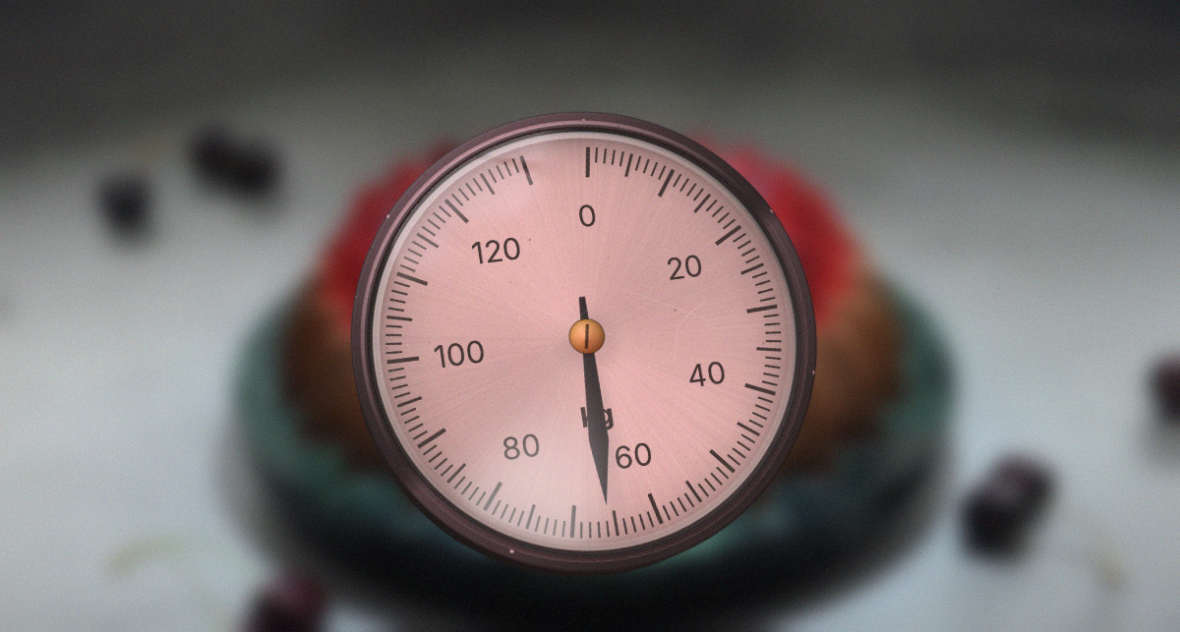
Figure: 66kg
